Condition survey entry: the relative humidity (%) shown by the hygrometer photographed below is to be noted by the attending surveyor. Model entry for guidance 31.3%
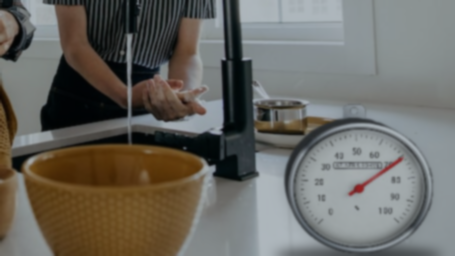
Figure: 70%
